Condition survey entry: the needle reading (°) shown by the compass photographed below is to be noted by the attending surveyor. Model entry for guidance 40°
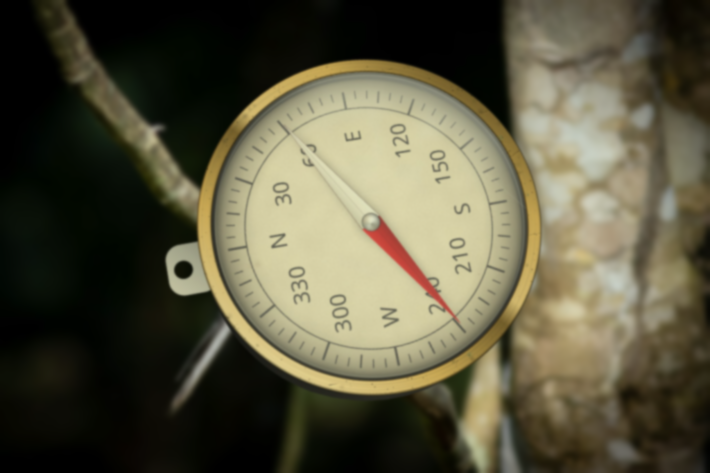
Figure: 240°
